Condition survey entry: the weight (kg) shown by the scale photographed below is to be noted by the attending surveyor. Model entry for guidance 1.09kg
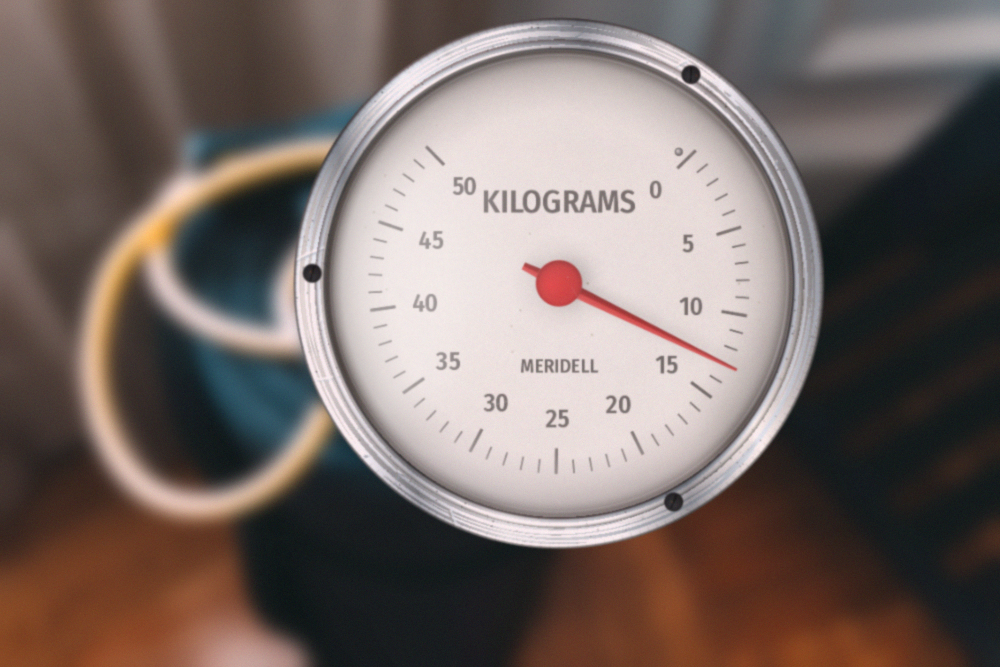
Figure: 13kg
